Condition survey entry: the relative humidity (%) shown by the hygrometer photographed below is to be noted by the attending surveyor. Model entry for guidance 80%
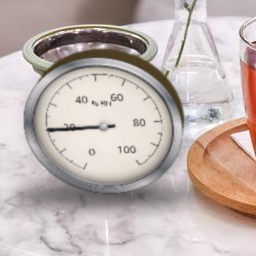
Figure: 20%
